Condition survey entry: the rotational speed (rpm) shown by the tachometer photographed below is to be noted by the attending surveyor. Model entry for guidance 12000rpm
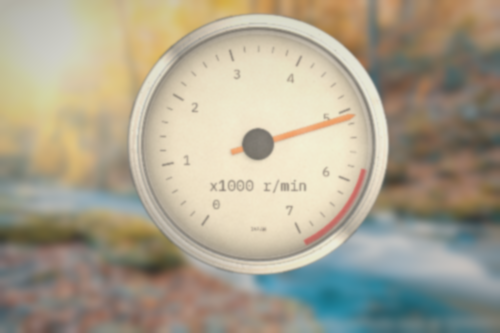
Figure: 5100rpm
